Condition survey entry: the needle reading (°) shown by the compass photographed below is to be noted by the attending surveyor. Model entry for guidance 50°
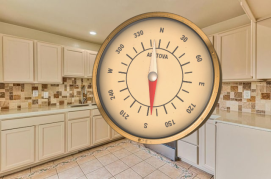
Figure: 172.5°
